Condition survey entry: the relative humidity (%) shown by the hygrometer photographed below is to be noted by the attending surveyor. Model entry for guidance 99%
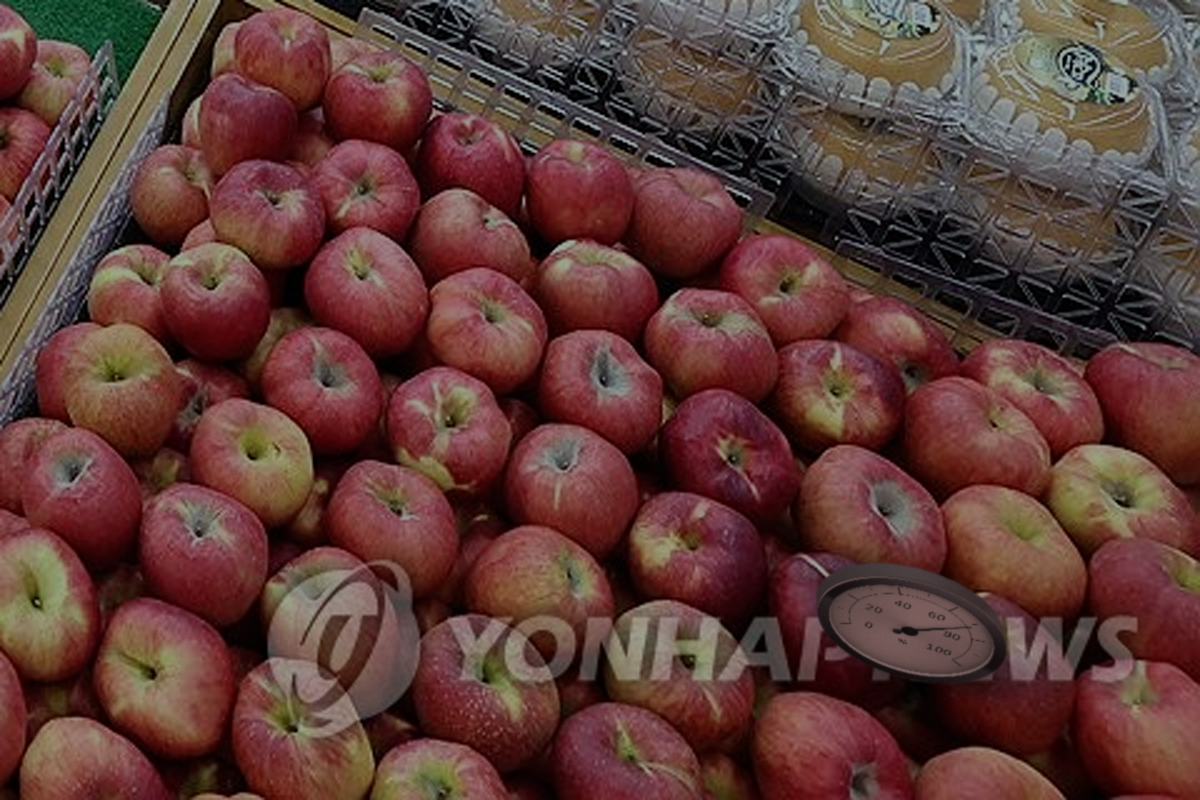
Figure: 70%
